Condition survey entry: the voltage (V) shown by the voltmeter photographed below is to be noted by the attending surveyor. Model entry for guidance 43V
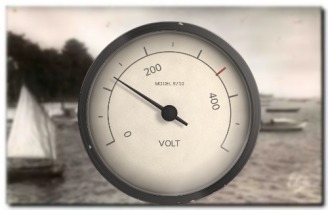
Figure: 125V
